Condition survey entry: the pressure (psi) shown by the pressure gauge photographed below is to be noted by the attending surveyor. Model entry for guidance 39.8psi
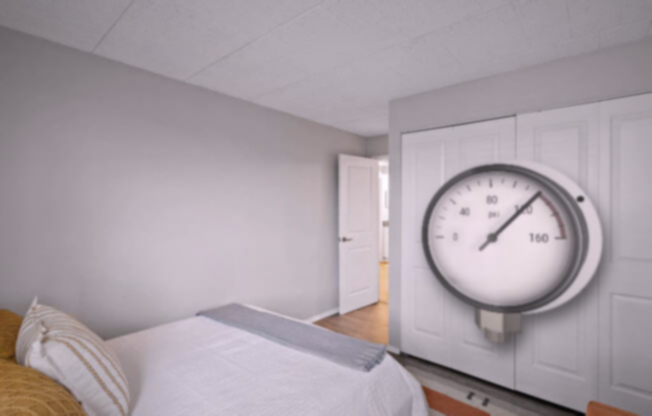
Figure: 120psi
